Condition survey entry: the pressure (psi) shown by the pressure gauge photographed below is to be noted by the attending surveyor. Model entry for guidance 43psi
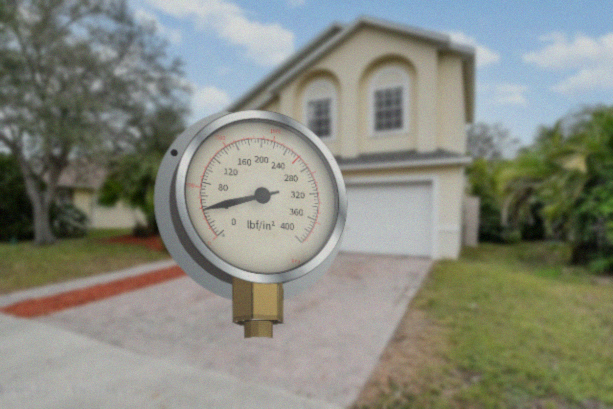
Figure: 40psi
